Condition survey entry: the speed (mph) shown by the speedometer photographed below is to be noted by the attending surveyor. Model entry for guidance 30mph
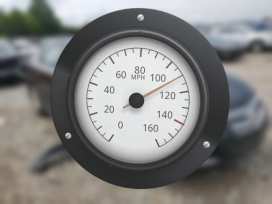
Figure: 110mph
